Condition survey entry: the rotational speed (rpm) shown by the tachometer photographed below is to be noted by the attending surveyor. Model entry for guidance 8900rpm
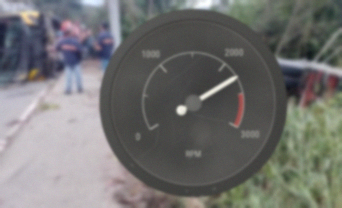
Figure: 2250rpm
